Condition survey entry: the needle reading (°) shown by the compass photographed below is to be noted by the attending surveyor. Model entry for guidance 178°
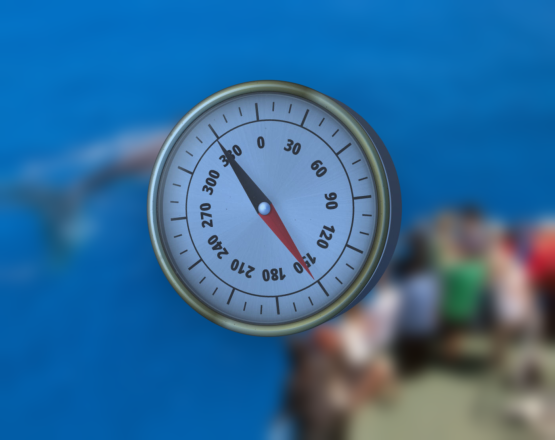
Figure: 150°
